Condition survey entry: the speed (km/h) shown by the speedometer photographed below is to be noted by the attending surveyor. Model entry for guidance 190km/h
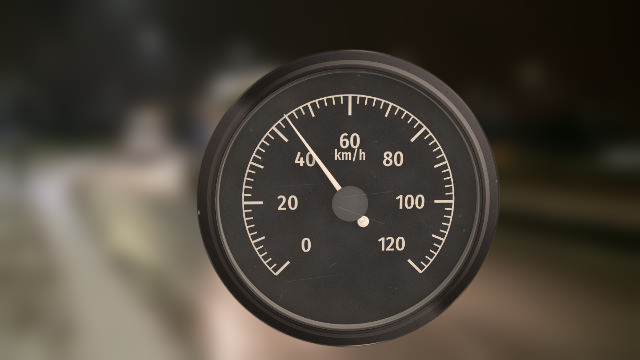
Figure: 44km/h
